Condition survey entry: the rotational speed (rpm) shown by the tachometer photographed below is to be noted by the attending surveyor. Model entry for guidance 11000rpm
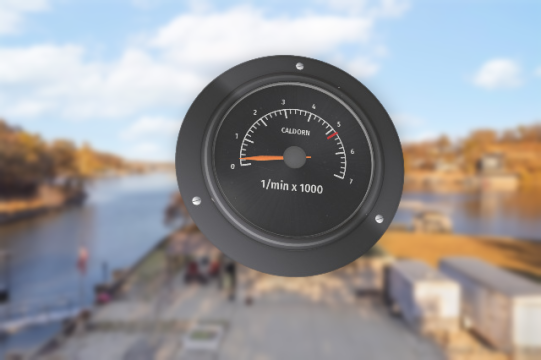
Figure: 200rpm
